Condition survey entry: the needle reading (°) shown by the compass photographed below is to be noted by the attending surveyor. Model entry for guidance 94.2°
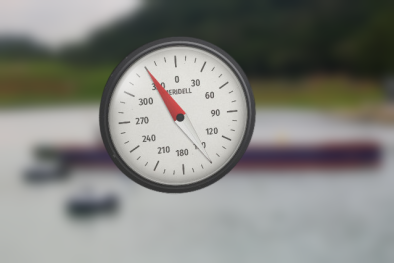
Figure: 330°
